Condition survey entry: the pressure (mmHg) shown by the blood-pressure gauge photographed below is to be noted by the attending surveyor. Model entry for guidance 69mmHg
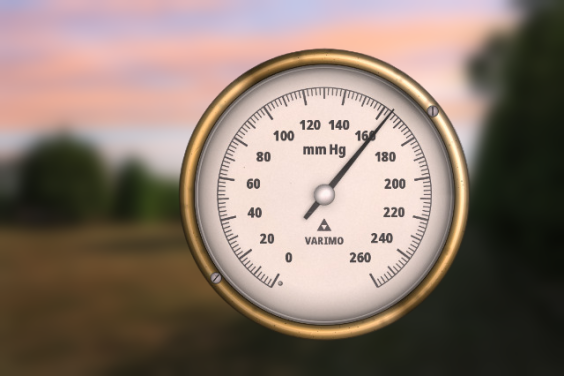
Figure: 164mmHg
